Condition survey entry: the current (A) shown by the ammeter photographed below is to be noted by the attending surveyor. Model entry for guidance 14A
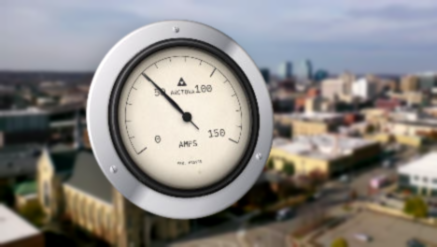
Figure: 50A
